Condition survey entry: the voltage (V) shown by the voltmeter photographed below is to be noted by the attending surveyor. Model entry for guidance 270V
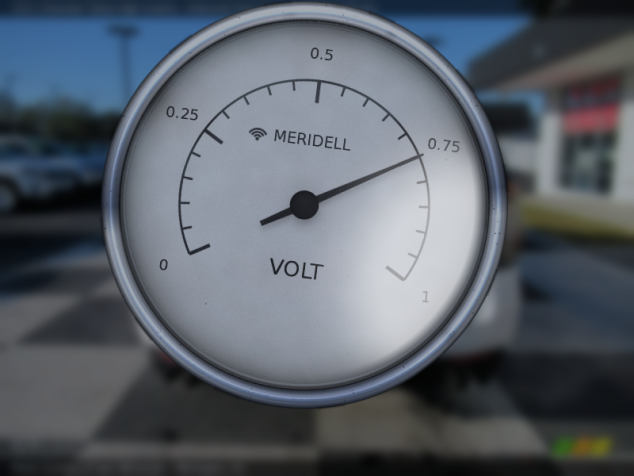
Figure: 0.75V
